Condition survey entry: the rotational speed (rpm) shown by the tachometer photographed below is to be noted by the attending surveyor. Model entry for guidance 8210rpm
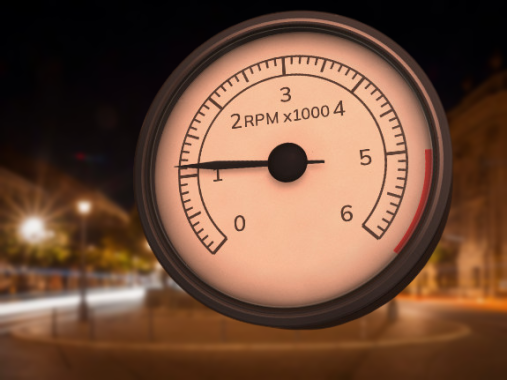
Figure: 1100rpm
